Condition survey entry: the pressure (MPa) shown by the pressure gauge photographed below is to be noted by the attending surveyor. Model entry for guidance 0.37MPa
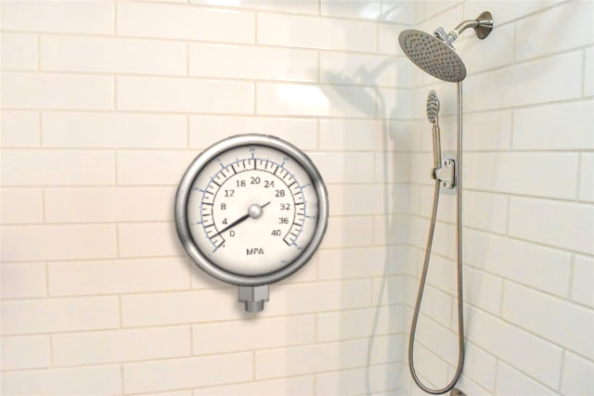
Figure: 2MPa
